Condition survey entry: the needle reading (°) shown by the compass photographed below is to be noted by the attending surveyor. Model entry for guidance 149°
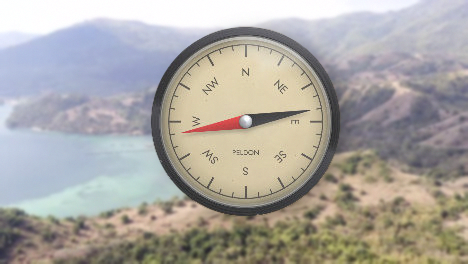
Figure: 260°
